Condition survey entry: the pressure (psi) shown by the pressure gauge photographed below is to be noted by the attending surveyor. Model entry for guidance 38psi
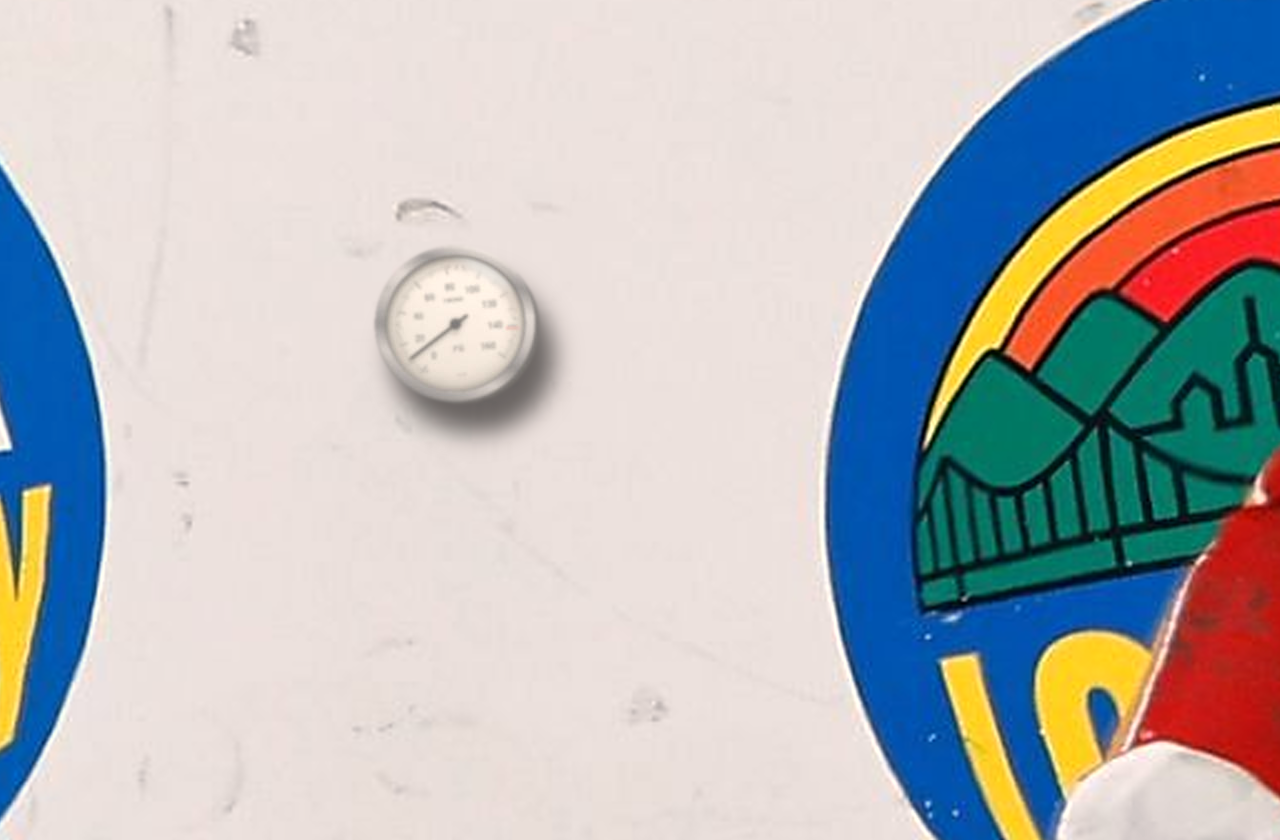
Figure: 10psi
